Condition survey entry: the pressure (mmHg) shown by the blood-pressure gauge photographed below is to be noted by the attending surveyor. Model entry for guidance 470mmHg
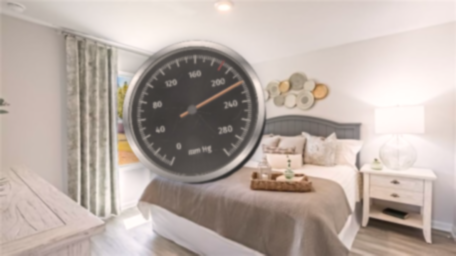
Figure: 220mmHg
